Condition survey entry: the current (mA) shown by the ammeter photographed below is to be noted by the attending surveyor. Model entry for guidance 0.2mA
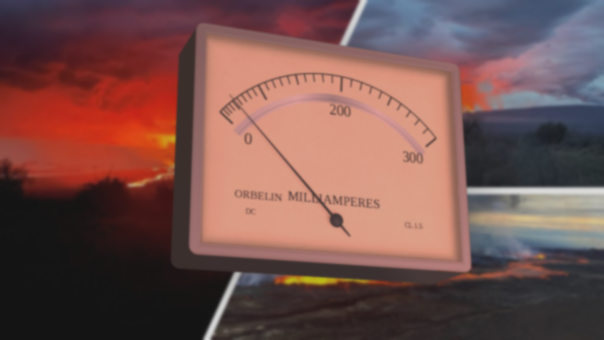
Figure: 50mA
